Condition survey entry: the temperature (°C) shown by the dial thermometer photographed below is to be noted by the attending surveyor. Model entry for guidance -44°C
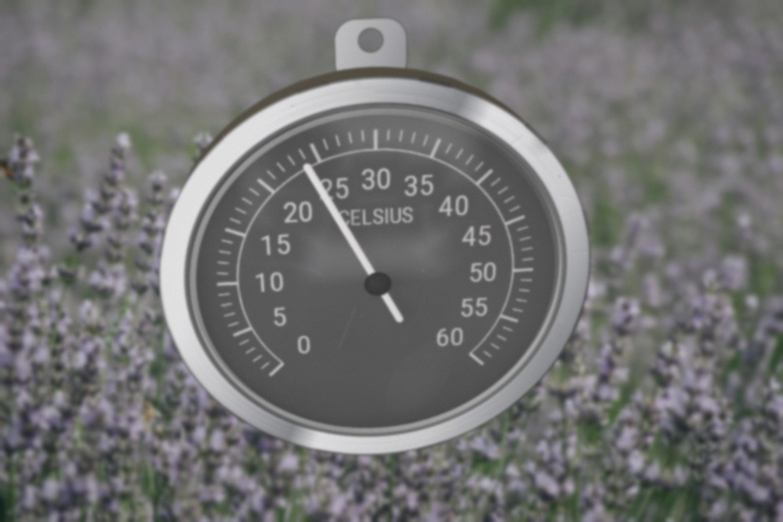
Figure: 24°C
